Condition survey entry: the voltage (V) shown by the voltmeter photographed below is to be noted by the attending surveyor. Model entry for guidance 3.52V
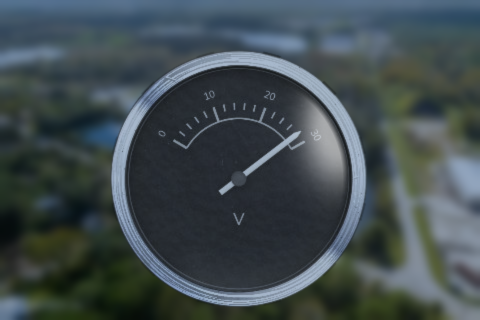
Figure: 28V
